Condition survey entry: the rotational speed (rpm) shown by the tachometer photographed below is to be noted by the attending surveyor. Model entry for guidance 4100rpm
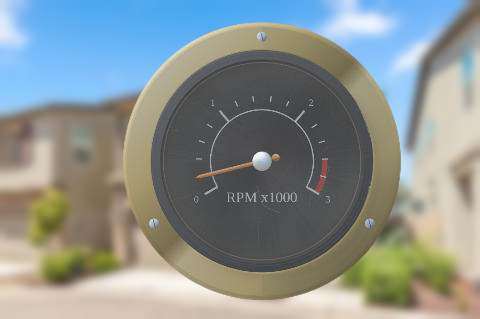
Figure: 200rpm
